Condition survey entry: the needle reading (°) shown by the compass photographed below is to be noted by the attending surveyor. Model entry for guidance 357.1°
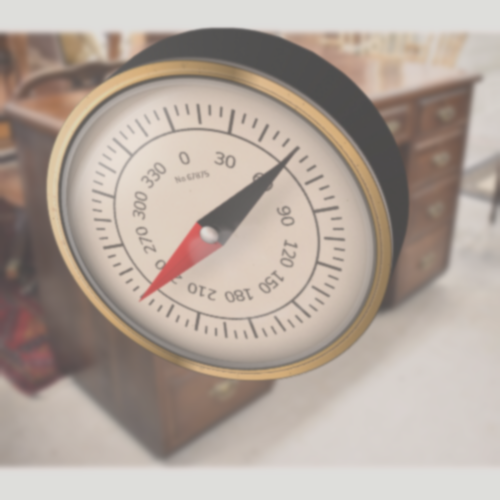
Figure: 240°
